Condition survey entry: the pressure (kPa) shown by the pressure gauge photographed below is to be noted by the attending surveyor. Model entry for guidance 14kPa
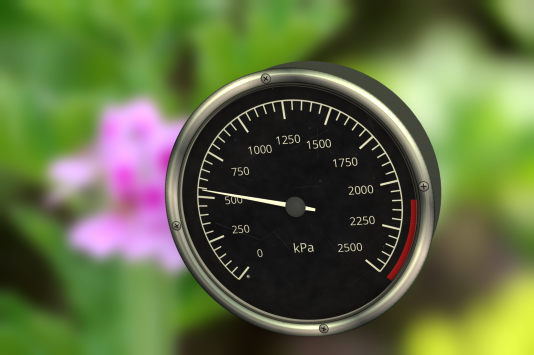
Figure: 550kPa
